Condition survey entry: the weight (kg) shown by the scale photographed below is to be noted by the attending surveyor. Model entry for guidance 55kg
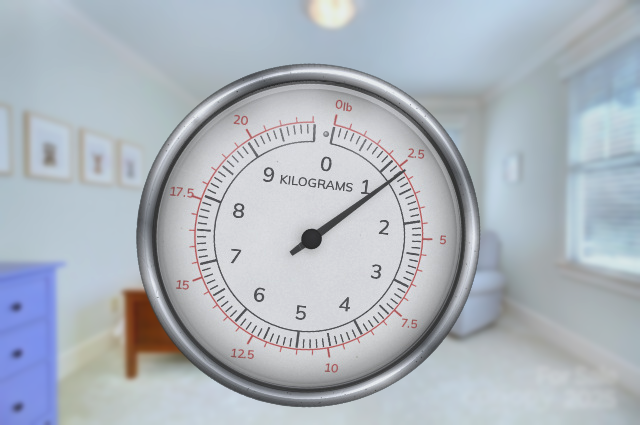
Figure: 1.2kg
